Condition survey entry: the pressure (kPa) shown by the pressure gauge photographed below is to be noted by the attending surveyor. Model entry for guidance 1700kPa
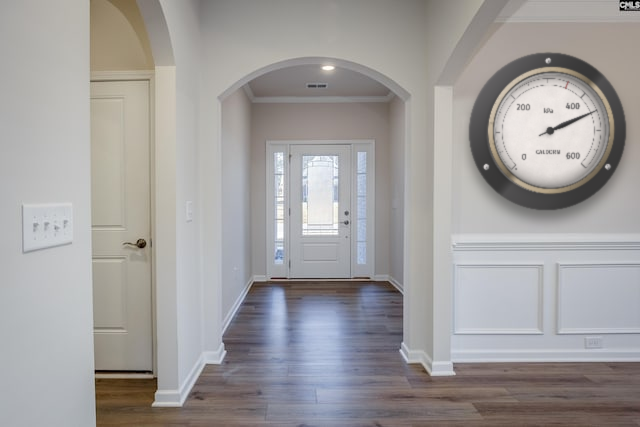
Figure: 450kPa
